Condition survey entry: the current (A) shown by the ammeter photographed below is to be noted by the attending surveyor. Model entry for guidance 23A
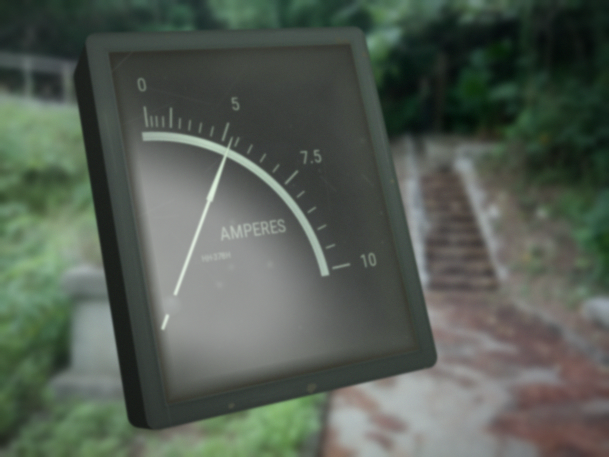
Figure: 5.25A
